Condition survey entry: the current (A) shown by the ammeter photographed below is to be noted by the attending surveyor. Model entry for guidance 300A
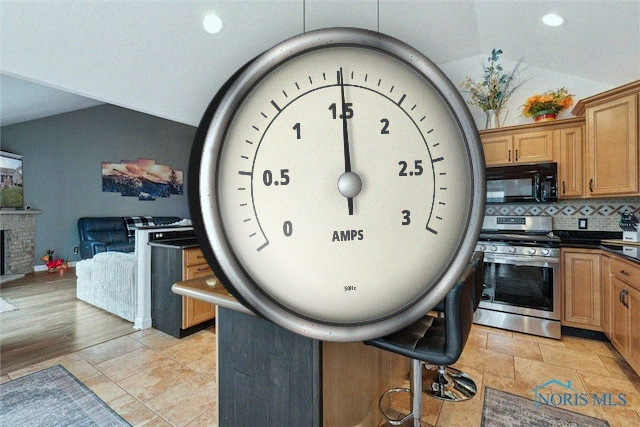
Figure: 1.5A
